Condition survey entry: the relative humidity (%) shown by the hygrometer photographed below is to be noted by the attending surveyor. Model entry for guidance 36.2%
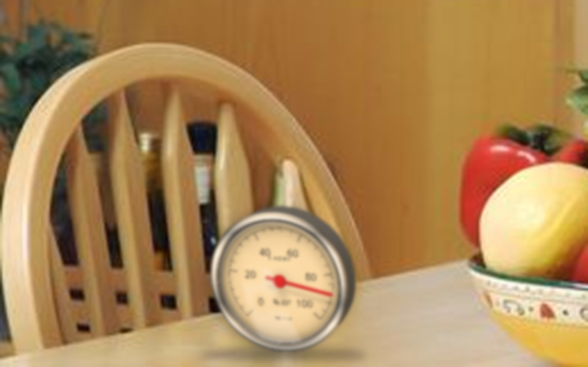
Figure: 88%
